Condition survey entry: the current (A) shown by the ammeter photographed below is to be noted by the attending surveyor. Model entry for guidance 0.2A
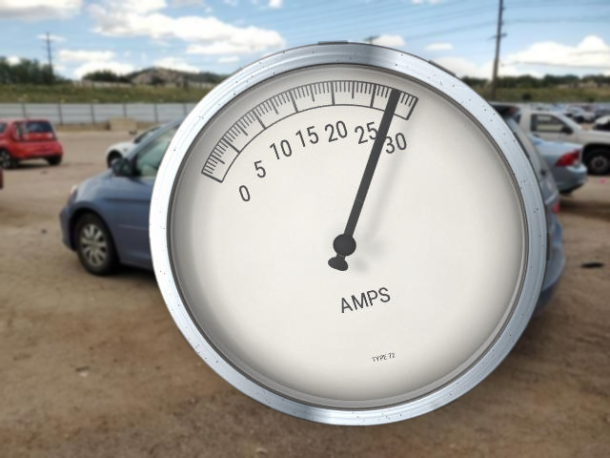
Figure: 27.5A
